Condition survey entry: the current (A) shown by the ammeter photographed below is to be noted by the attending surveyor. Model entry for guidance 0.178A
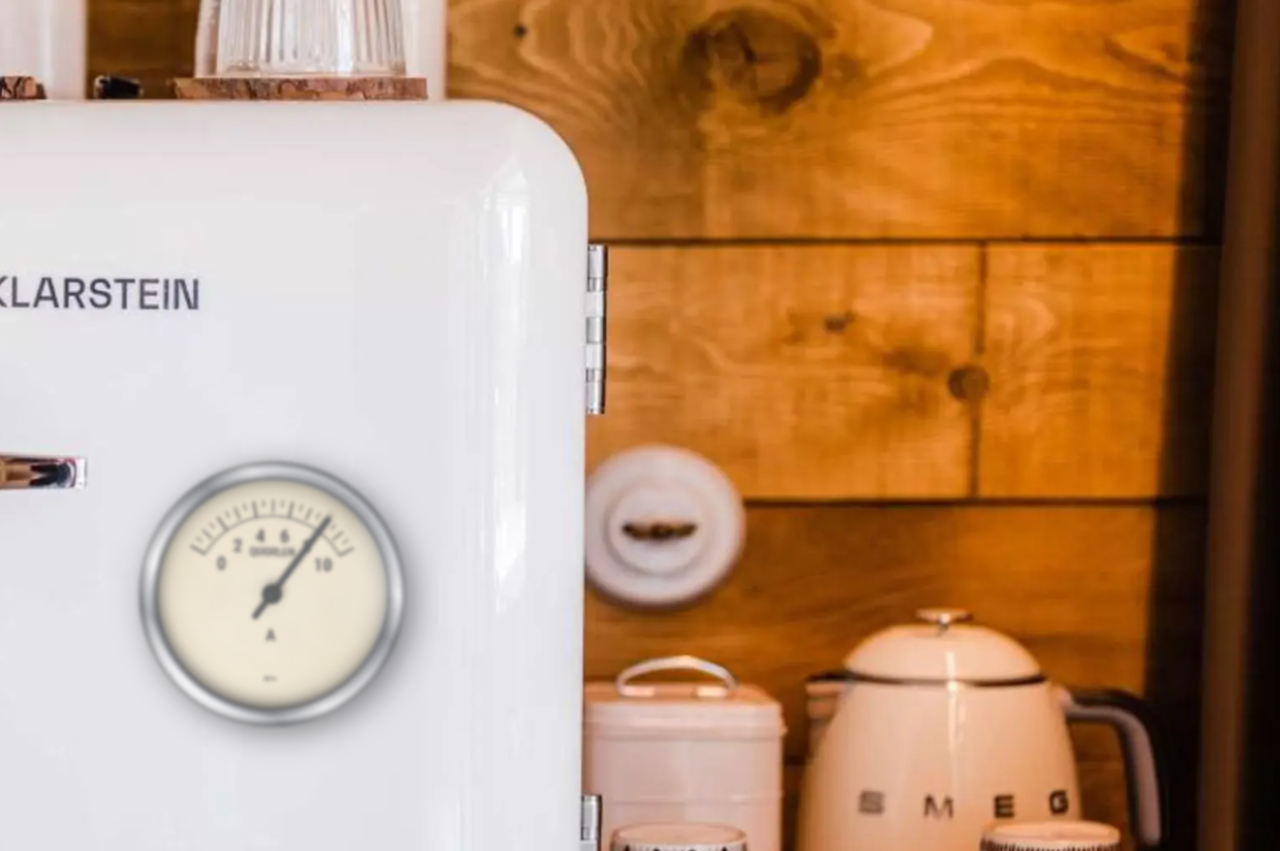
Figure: 8A
